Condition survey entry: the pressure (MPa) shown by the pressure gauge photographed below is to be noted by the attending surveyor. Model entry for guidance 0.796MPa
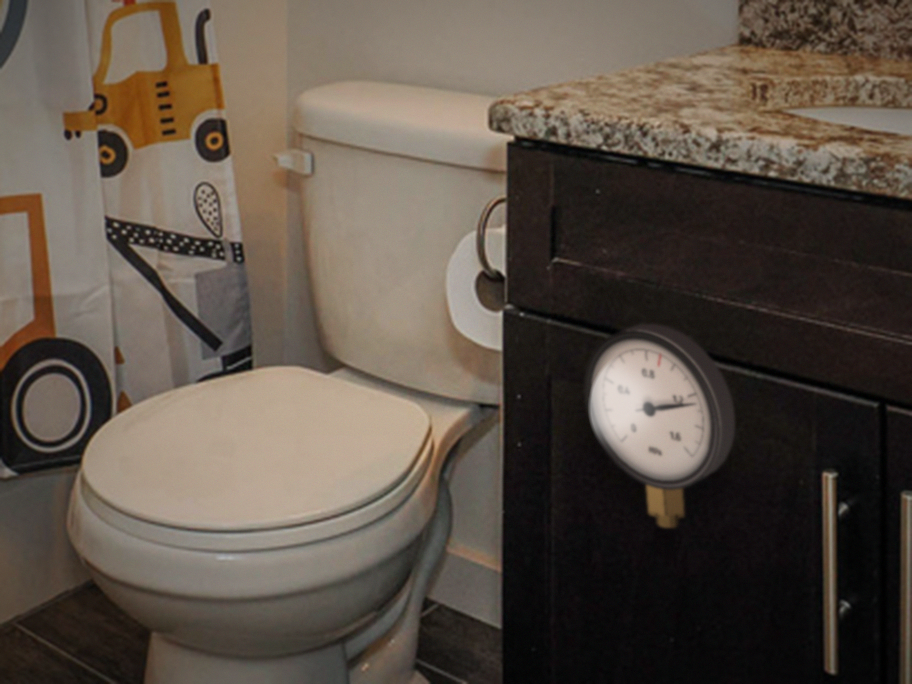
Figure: 1.25MPa
